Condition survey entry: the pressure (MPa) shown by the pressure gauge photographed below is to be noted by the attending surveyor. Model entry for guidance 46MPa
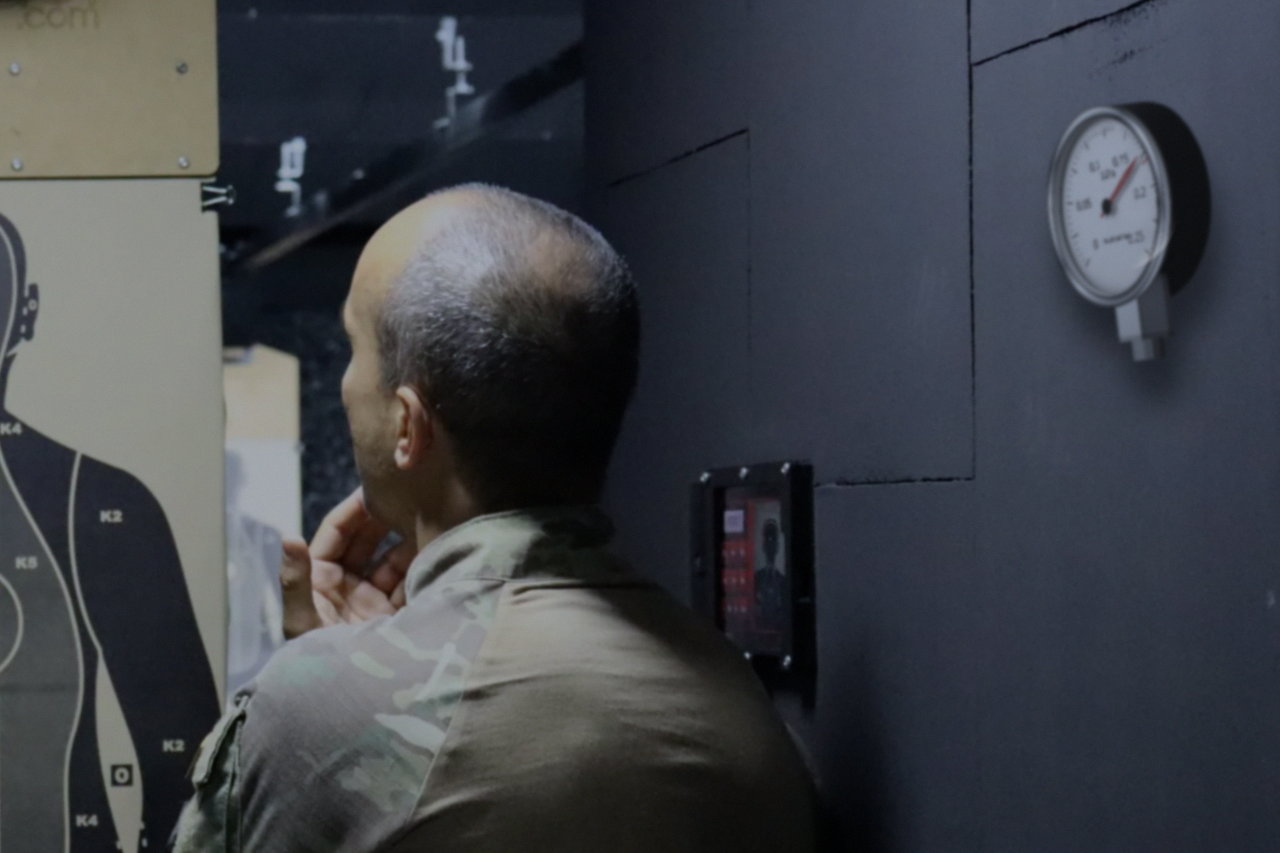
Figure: 0.175MPa
